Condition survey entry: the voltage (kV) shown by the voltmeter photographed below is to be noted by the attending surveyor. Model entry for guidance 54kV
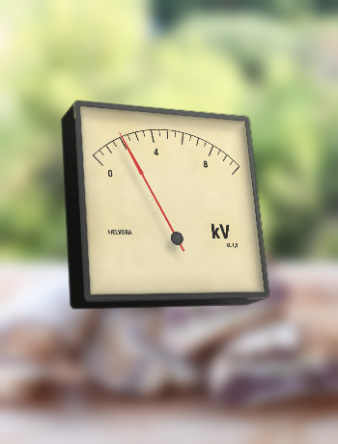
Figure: 2kV
